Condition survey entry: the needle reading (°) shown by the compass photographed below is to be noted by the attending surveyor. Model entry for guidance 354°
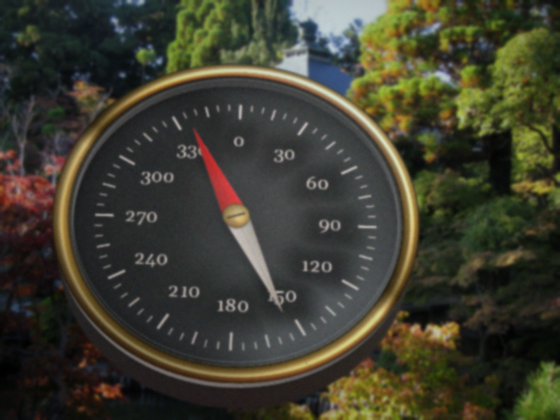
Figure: 335°
